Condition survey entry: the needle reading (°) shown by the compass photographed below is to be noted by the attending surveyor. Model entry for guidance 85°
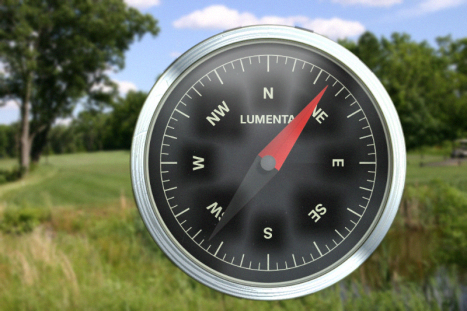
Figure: 37.5°
